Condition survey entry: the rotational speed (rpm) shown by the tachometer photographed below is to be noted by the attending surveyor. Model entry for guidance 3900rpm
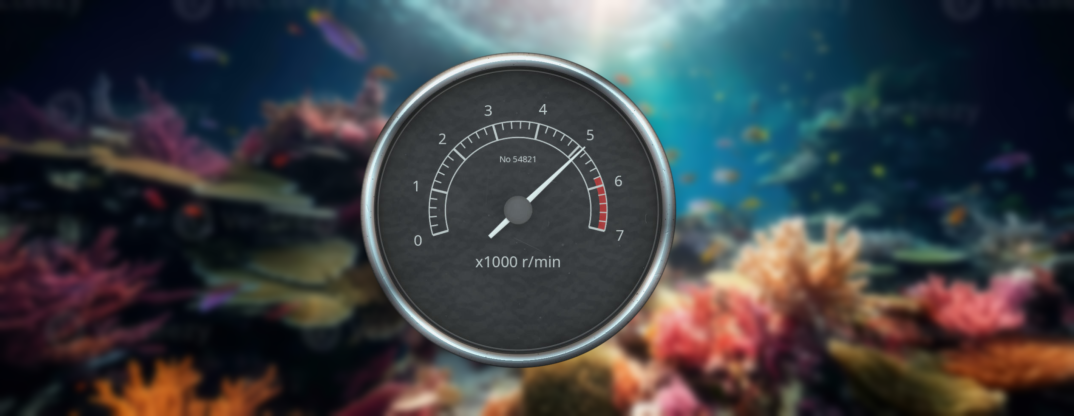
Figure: 5100rpm
